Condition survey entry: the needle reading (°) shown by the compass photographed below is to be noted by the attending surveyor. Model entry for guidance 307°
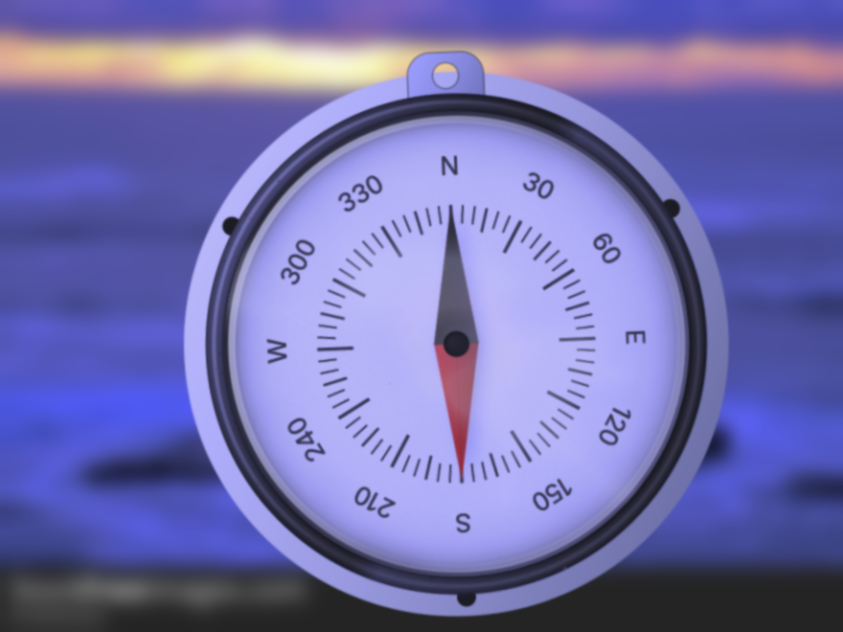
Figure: 180°
